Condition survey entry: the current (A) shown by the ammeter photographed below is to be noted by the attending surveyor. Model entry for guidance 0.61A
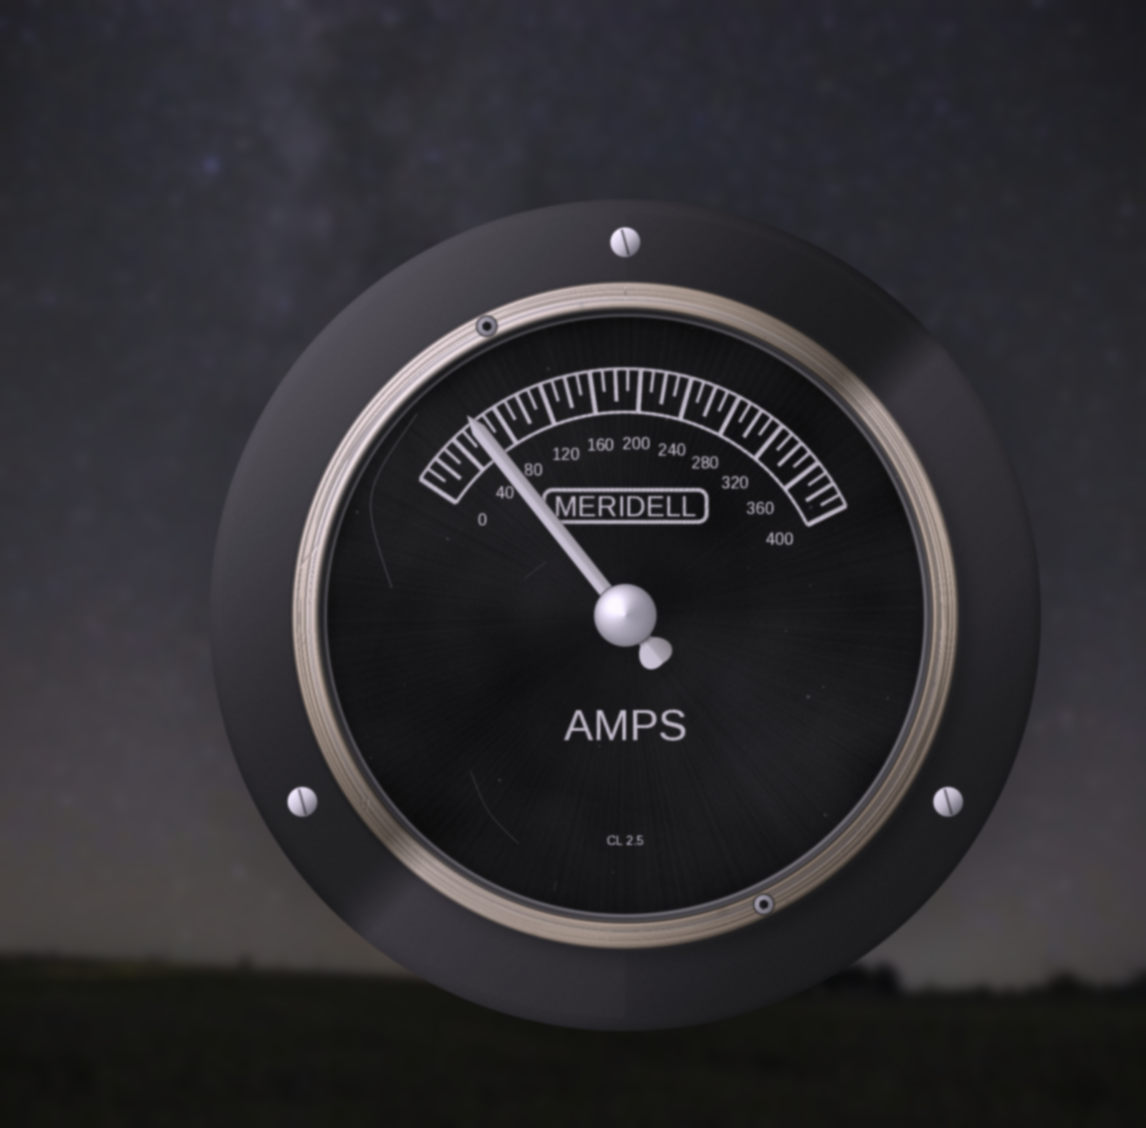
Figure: 60A
